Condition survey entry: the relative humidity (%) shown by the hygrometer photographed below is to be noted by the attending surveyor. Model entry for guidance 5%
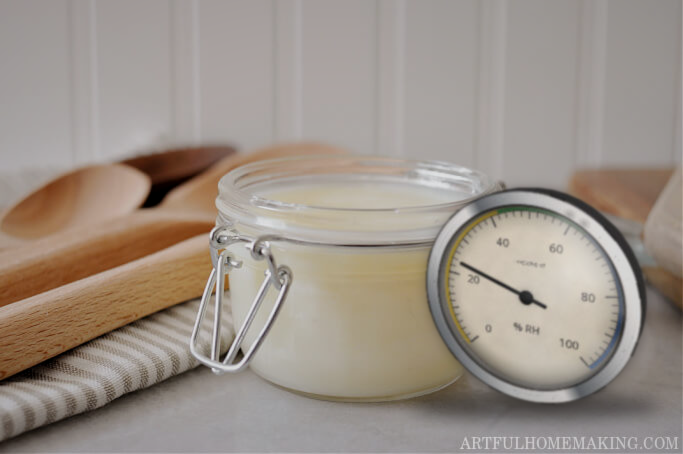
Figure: 24%
